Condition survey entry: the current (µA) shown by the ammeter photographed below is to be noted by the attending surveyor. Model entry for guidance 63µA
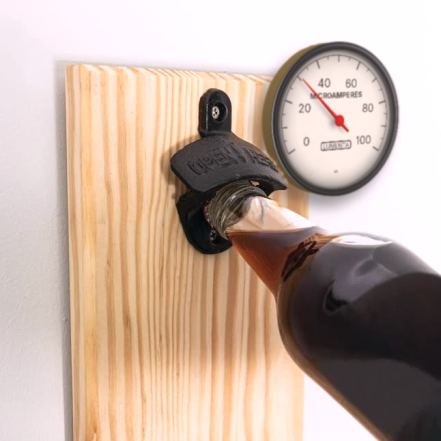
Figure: 30µA
